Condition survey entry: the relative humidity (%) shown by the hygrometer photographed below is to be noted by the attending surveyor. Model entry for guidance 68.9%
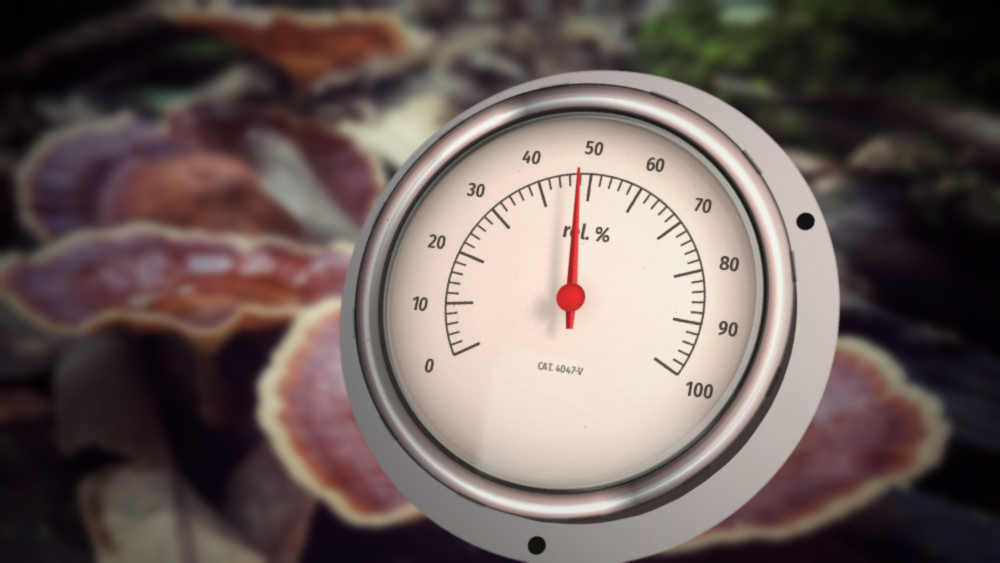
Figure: 48%
